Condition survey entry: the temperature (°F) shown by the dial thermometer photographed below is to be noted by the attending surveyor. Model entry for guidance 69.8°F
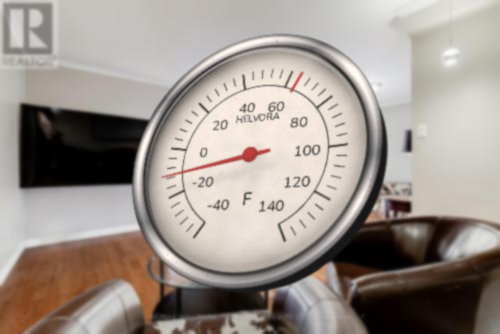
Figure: -12°F
